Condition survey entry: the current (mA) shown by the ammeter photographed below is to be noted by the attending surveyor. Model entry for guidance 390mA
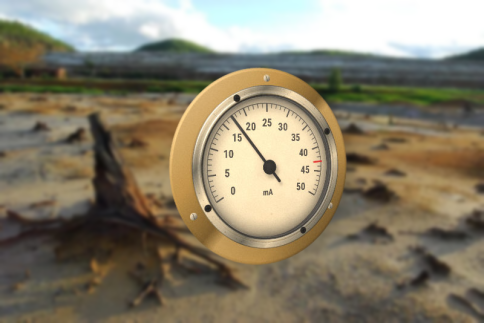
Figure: 17mA
